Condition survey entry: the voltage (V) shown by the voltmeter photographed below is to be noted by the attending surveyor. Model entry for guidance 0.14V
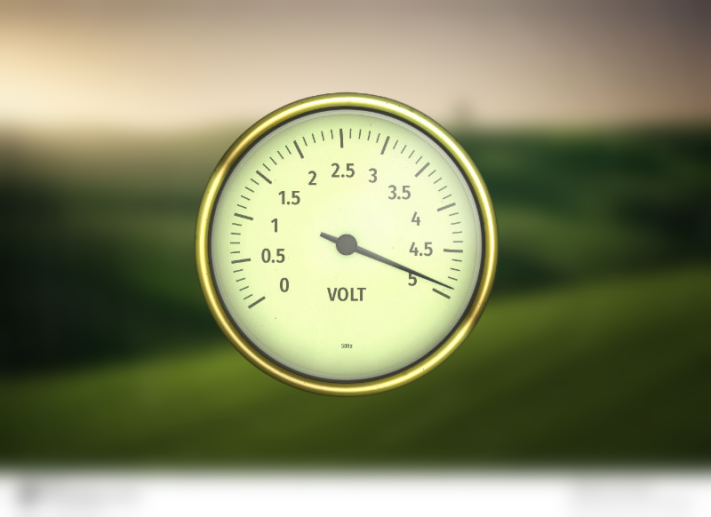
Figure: 4.9V
